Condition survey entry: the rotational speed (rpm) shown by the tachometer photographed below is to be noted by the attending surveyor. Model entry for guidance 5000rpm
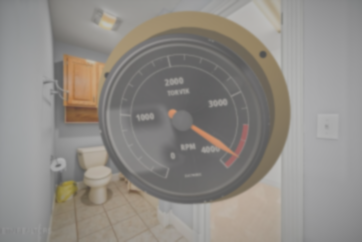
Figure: 3800rpm
